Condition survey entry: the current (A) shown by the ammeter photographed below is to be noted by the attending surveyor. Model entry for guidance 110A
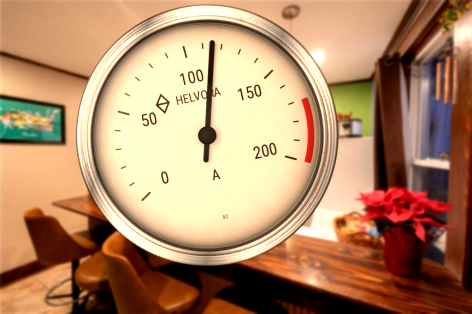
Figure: 115A
